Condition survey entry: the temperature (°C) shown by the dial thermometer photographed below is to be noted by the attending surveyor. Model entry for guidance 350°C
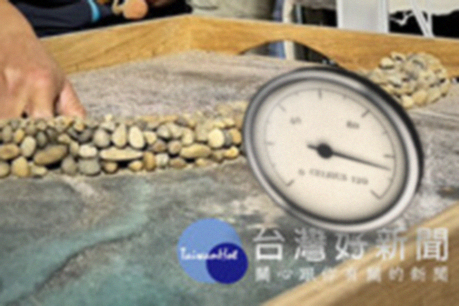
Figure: 105°C
